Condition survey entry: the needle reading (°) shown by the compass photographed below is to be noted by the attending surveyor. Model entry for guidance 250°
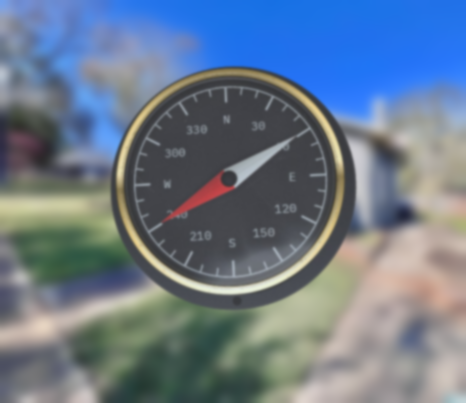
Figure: 240°
